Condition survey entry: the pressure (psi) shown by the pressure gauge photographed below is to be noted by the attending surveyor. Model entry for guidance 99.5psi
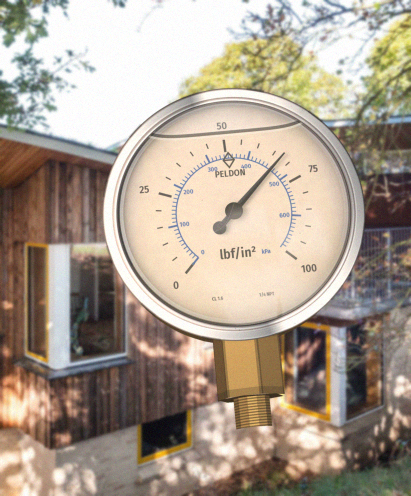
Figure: 67.5psi
